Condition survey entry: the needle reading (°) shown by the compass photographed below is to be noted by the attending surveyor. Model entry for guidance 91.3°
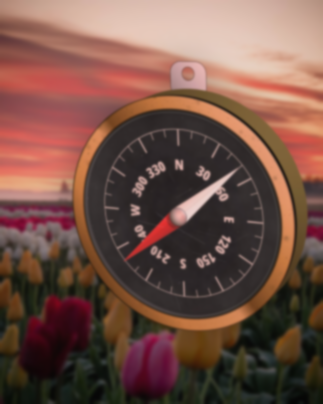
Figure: 230°
